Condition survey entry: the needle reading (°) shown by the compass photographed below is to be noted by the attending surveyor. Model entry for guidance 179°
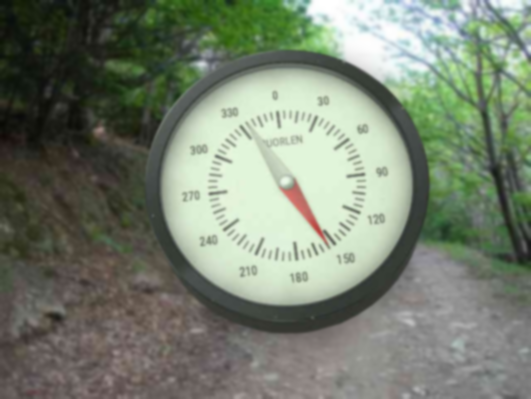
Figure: 155°
